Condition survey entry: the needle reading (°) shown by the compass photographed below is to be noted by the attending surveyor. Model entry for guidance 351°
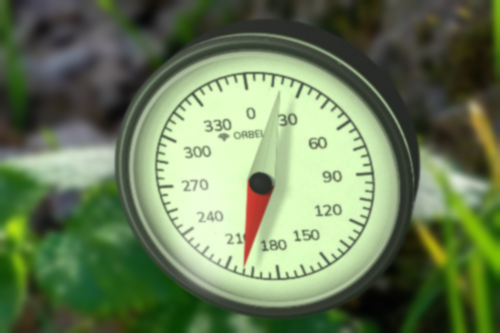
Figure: 200°
